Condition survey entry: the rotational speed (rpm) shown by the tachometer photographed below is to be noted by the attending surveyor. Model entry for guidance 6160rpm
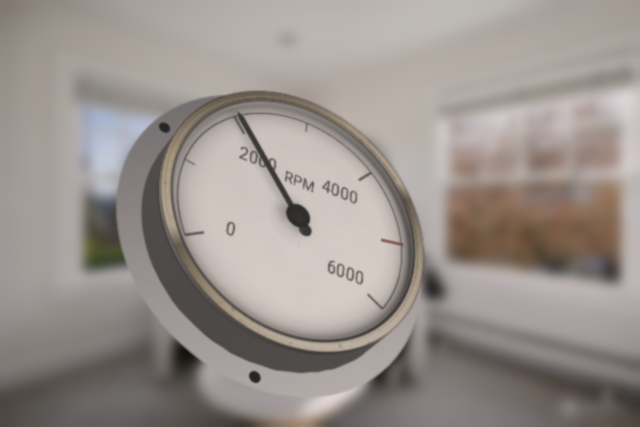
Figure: 2000rpm
